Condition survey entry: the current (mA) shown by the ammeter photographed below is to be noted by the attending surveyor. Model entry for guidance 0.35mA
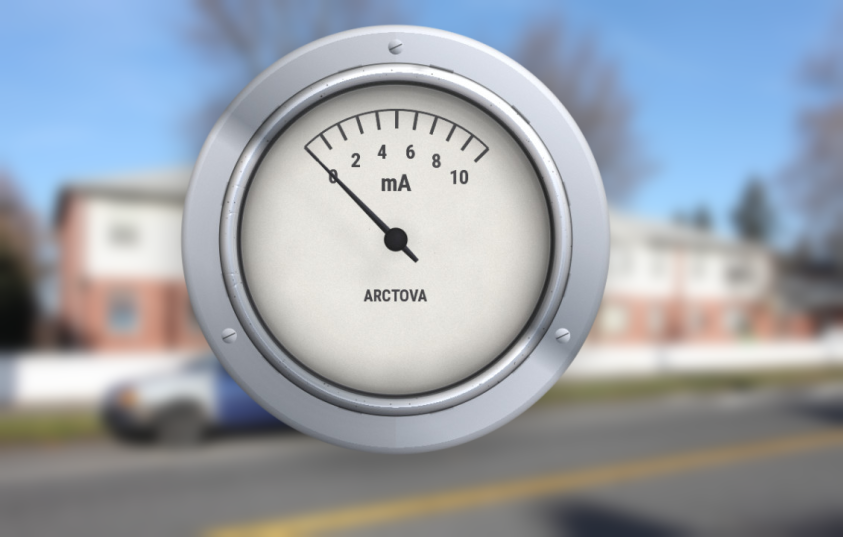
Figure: 0mA
